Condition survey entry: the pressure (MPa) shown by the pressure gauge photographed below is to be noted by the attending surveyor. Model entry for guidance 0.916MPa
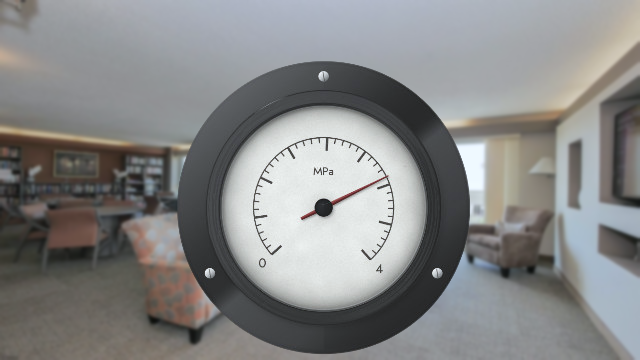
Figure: 2.9MPa
